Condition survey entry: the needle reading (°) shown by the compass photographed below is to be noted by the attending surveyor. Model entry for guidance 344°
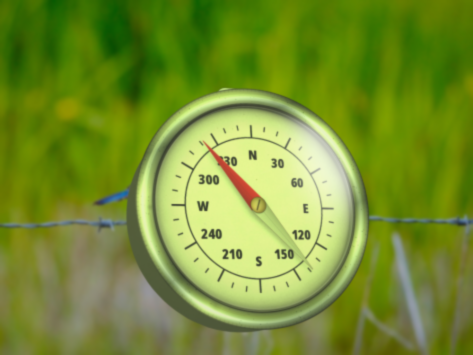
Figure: 320°
